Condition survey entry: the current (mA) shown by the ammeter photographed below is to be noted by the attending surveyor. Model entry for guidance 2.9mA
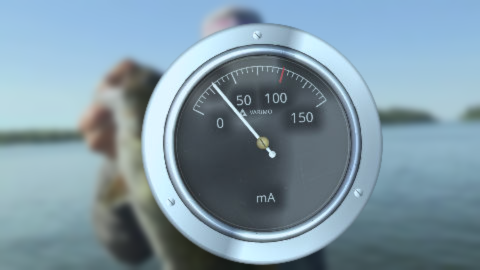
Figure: 30mA
